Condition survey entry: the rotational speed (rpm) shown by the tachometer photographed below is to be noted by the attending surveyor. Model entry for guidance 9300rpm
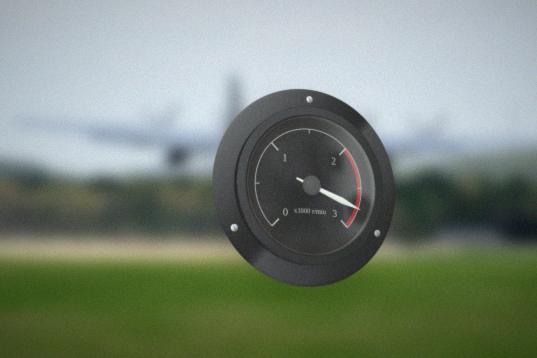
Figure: 2750rpm
